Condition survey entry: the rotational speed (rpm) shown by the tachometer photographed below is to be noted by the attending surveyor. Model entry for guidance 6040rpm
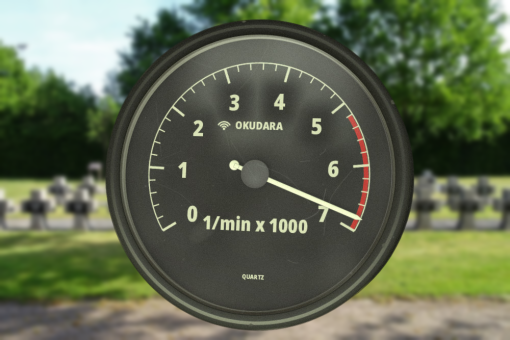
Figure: 6800rpm
